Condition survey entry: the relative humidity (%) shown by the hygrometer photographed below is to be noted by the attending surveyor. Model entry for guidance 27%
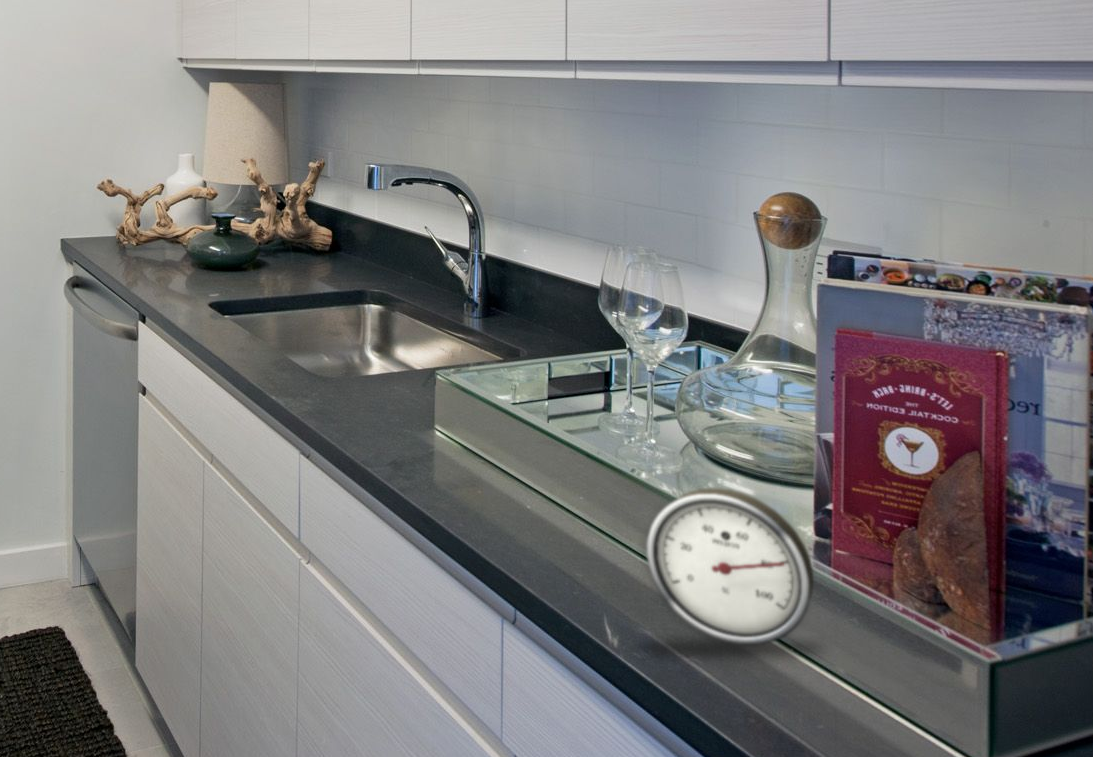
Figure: 80%
